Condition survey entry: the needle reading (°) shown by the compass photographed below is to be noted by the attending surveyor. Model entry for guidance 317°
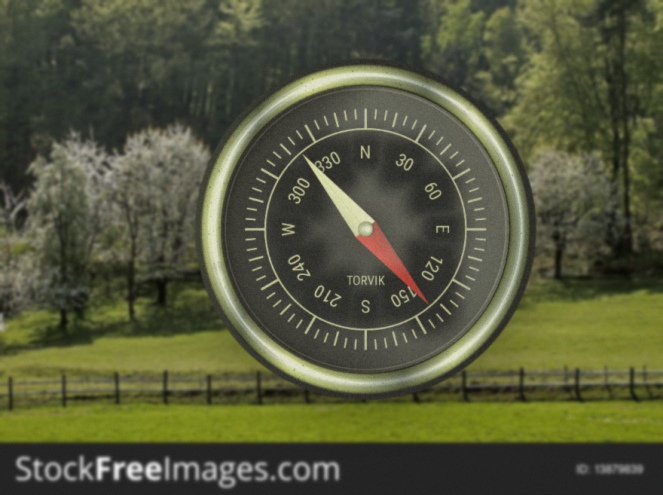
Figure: 140°
